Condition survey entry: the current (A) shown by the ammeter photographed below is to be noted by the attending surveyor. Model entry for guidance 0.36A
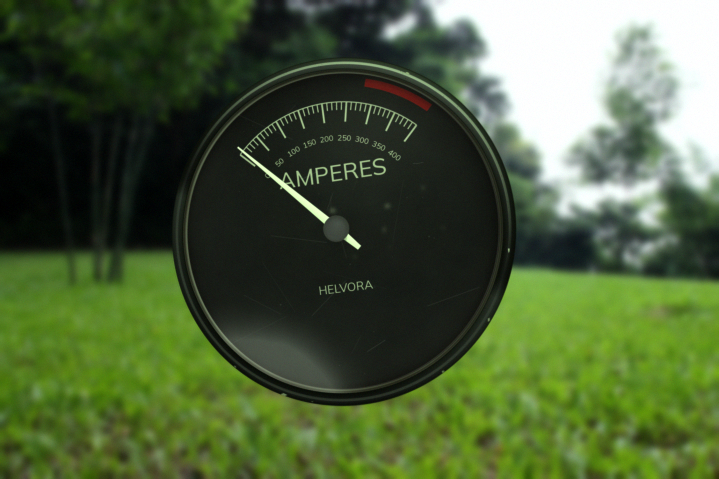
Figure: 10A
